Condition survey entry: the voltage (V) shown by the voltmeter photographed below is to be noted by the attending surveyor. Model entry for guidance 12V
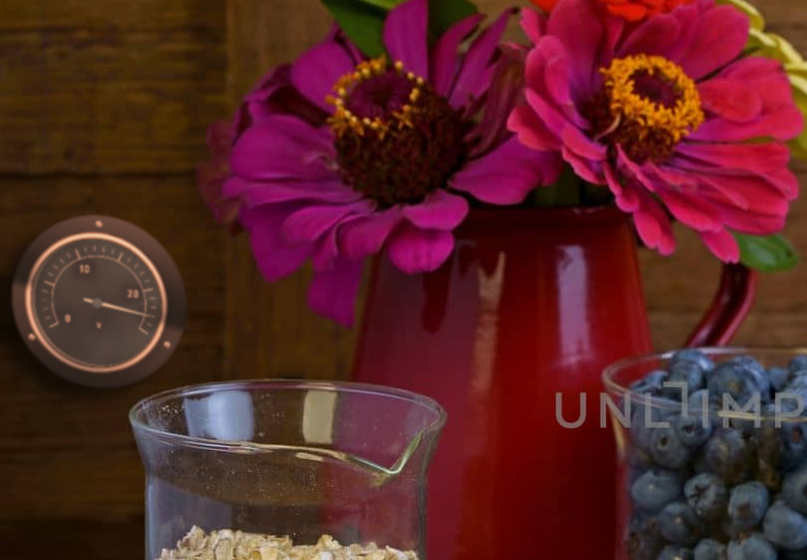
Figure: 23V
